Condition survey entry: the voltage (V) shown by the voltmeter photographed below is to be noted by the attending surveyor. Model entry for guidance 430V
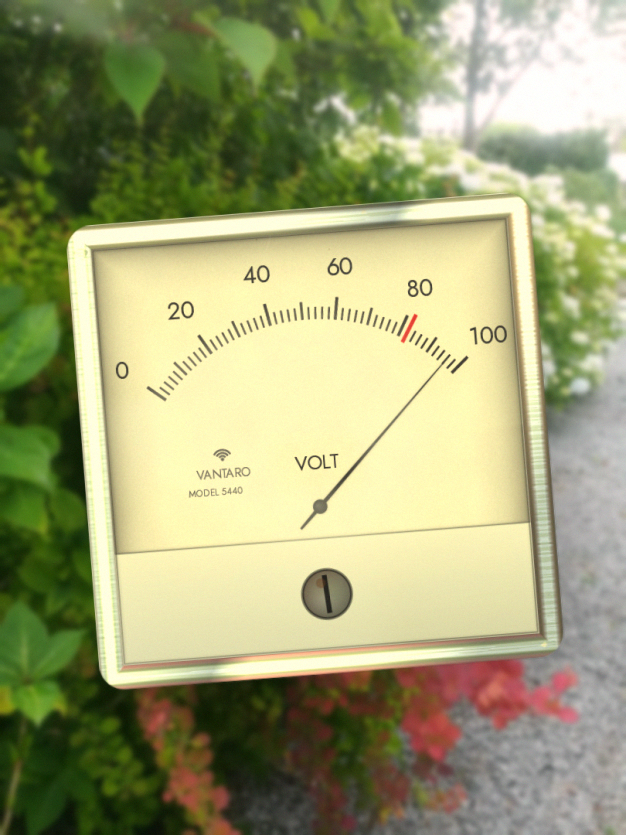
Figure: 96V
